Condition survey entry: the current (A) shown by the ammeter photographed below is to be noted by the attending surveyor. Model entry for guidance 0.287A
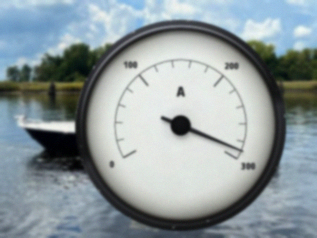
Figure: 290A
